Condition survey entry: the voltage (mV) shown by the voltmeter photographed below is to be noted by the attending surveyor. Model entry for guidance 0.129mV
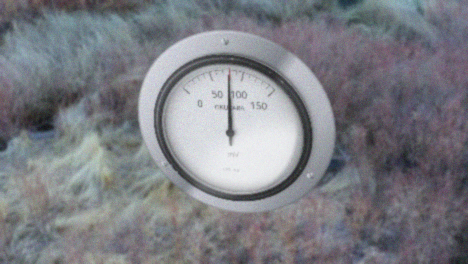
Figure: 80mV
